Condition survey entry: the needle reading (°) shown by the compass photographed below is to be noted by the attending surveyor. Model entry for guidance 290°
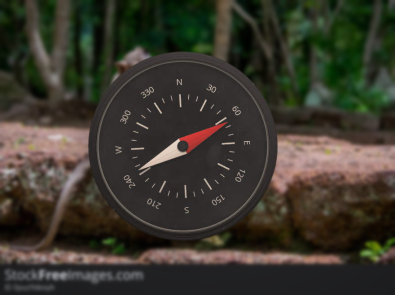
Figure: 65°
